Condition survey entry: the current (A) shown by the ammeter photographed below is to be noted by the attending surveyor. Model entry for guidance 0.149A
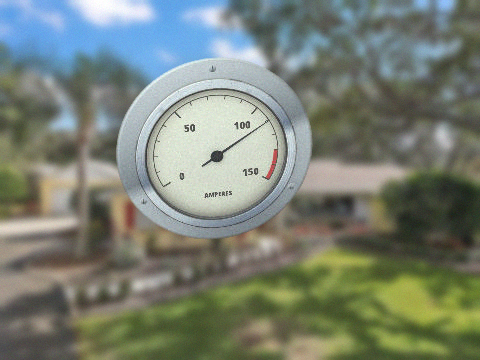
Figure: 110A
